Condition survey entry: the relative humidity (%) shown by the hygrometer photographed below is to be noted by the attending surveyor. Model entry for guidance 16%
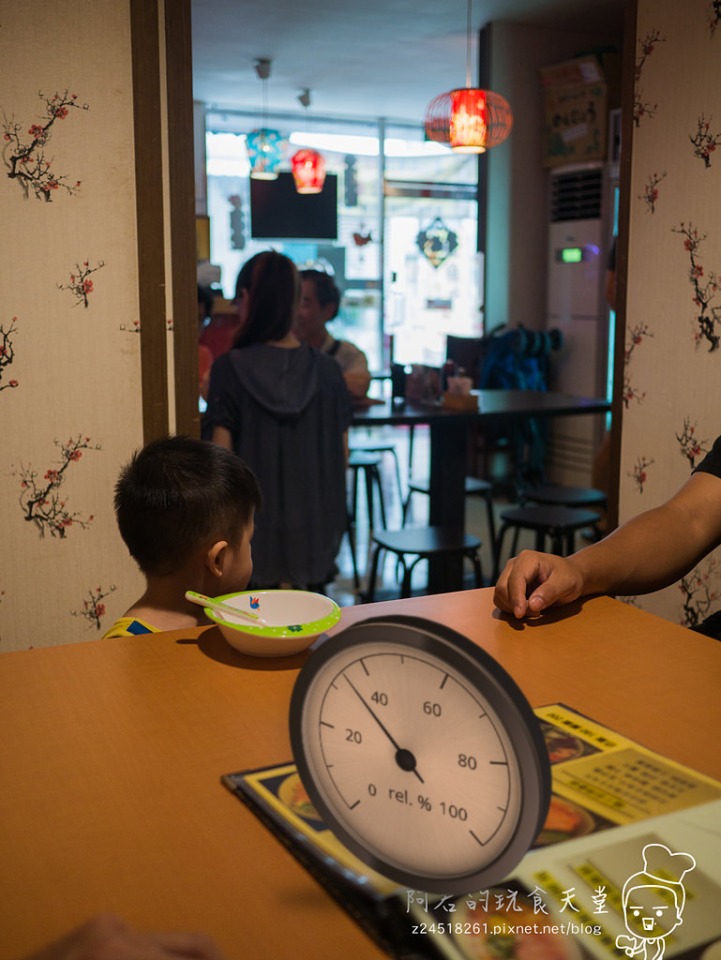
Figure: 35%
